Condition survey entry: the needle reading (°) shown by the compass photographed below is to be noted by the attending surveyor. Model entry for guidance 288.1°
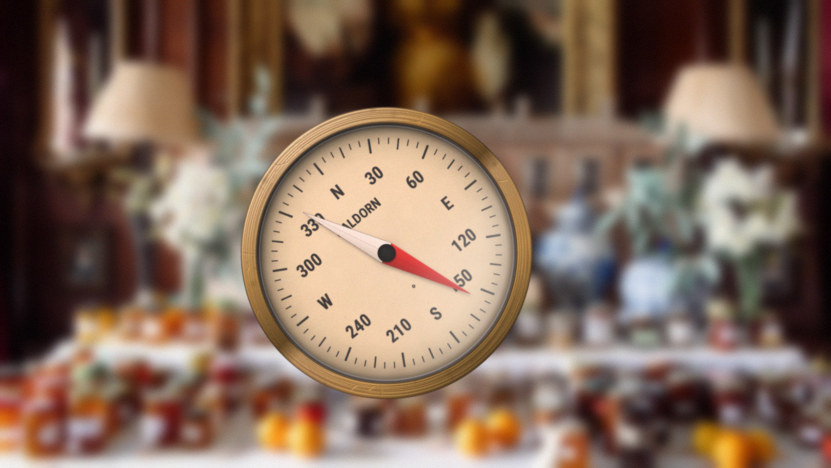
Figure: 155°
